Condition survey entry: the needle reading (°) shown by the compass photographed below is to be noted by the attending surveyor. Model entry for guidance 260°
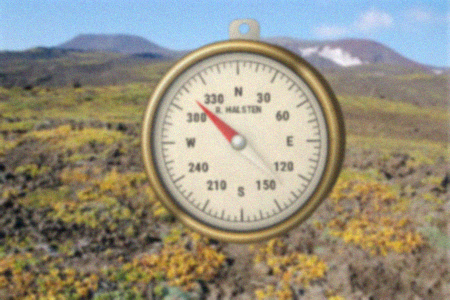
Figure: 315°
